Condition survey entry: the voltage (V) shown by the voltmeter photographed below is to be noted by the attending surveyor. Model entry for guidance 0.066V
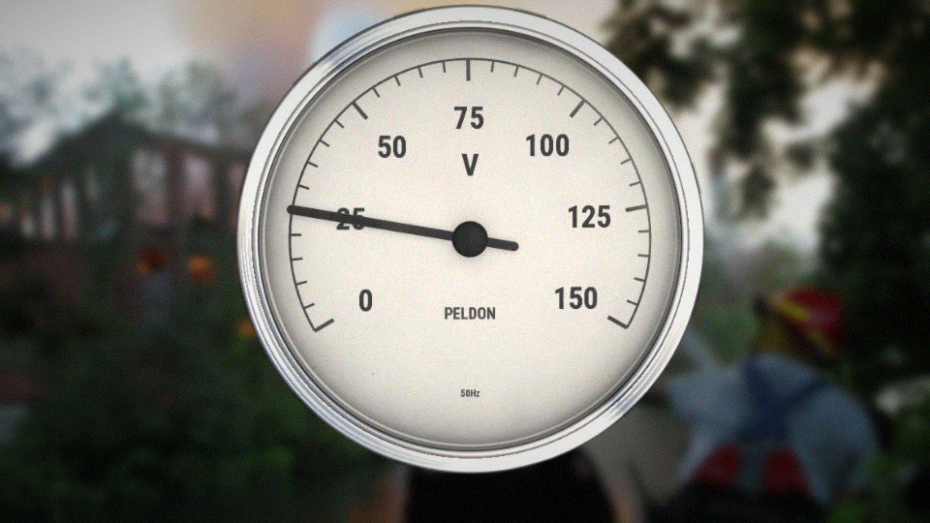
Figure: 25V
